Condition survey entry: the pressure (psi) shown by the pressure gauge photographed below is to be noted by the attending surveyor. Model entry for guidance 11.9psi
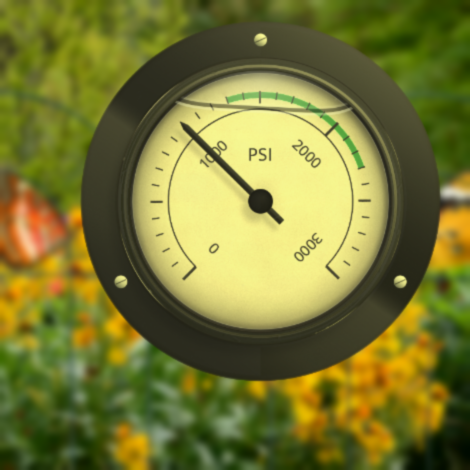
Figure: 1000psi
